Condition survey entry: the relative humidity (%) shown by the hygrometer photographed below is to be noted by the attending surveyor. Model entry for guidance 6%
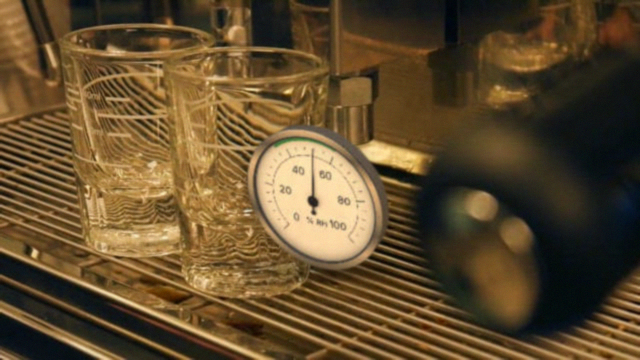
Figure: 52%
